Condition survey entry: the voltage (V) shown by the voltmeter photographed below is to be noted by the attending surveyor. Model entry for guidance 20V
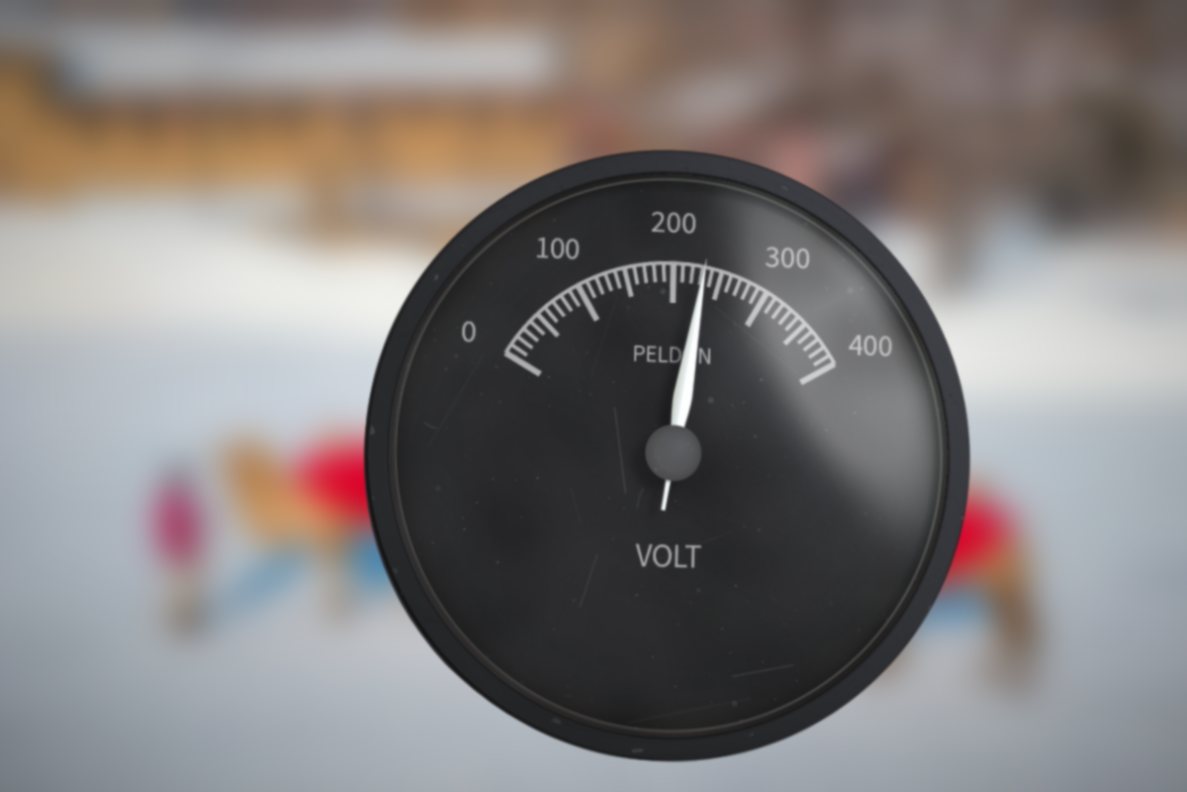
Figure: 230V
